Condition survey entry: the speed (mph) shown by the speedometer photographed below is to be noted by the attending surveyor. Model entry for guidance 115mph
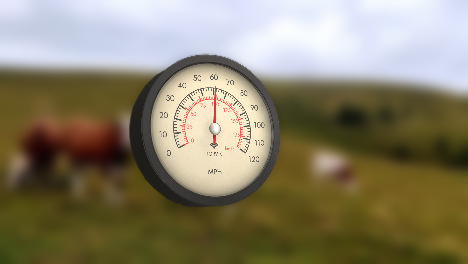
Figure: 60mph
